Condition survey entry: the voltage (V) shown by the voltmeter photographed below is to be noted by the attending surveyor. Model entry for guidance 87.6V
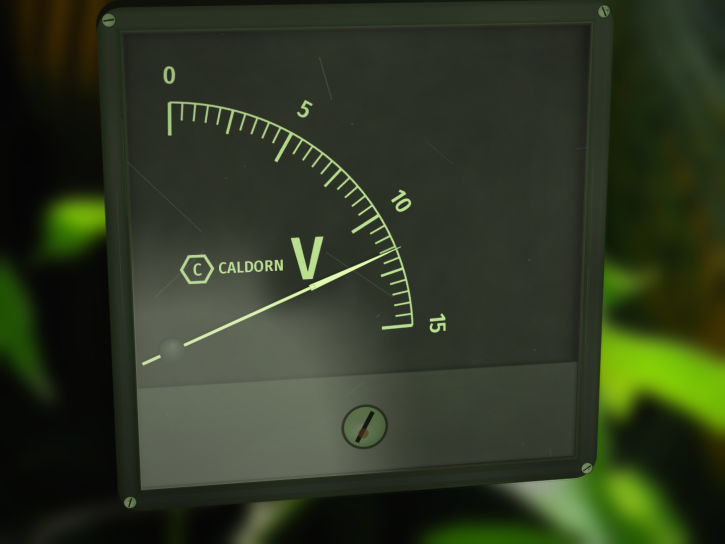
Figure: 11.5V
